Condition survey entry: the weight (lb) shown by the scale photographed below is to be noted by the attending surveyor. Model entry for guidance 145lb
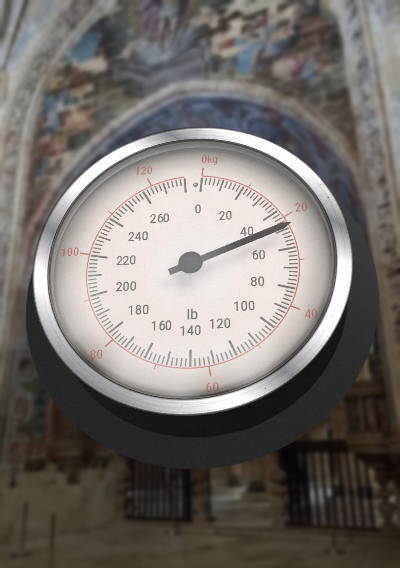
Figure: 50lb
